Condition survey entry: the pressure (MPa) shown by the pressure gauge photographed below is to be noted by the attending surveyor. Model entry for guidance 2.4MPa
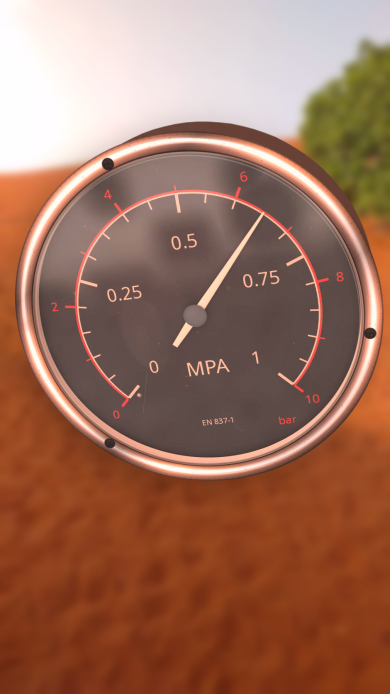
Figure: 0.65MPa
